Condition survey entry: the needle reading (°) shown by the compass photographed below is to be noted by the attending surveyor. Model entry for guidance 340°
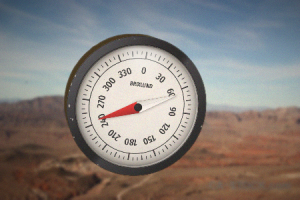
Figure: 245°
